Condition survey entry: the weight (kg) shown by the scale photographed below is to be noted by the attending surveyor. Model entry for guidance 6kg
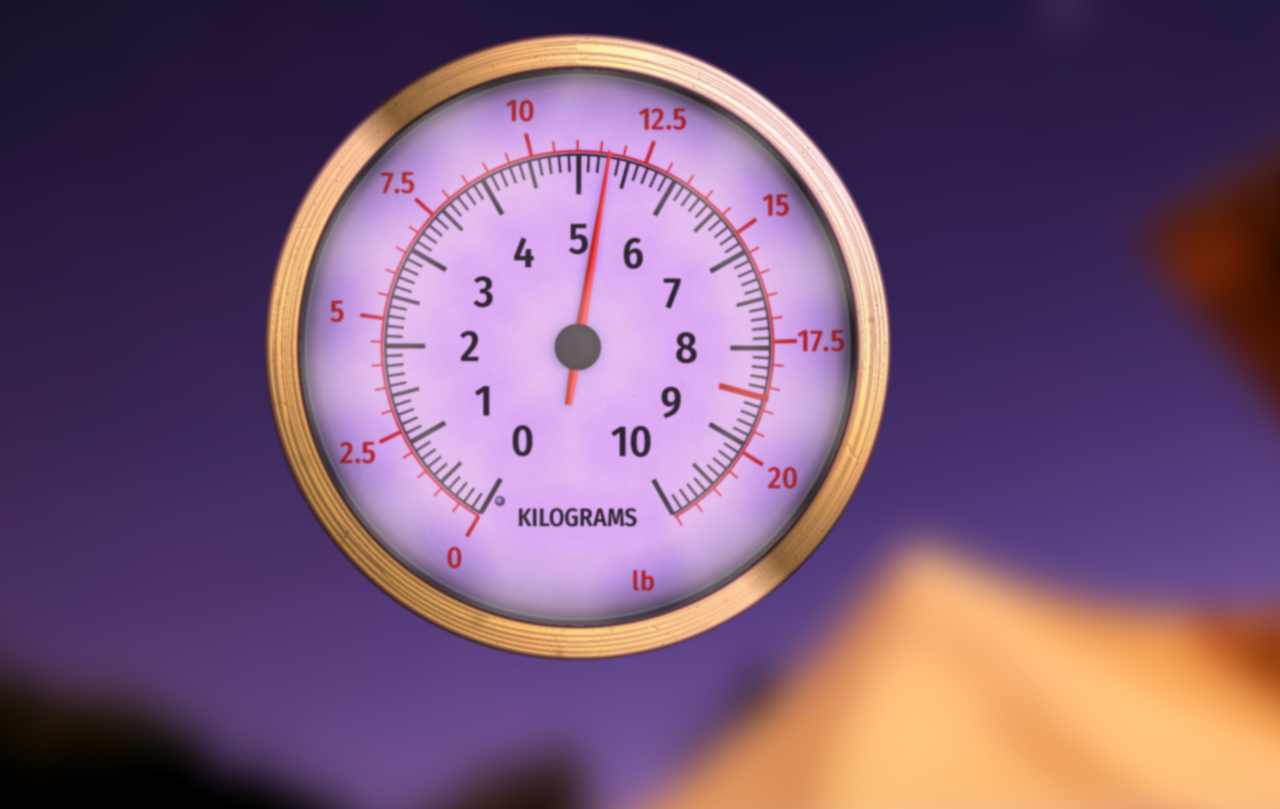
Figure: 5.3kg
